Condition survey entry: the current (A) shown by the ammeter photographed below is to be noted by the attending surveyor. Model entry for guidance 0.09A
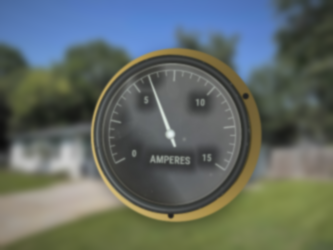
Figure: 6A
